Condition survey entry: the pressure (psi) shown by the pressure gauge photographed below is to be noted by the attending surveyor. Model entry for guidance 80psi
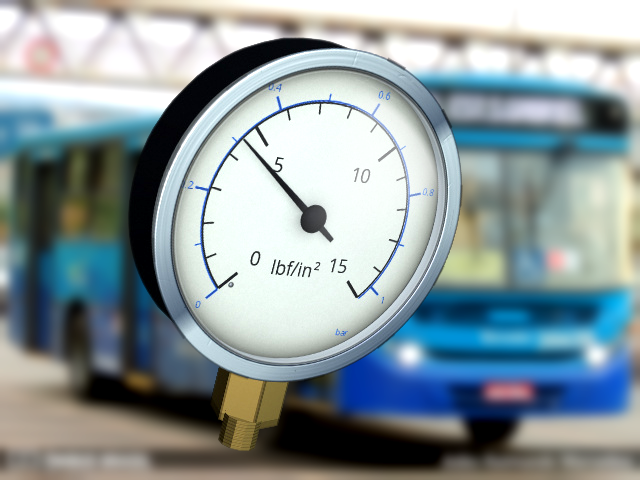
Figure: 4.5psi
